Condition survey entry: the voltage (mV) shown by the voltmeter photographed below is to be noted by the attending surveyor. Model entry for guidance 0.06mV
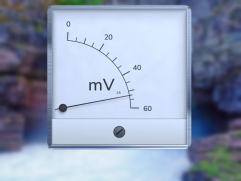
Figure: 52.5mV
